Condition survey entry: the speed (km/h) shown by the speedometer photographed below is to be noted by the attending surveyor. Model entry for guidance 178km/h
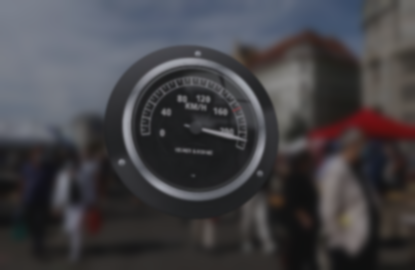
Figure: 210km/h
